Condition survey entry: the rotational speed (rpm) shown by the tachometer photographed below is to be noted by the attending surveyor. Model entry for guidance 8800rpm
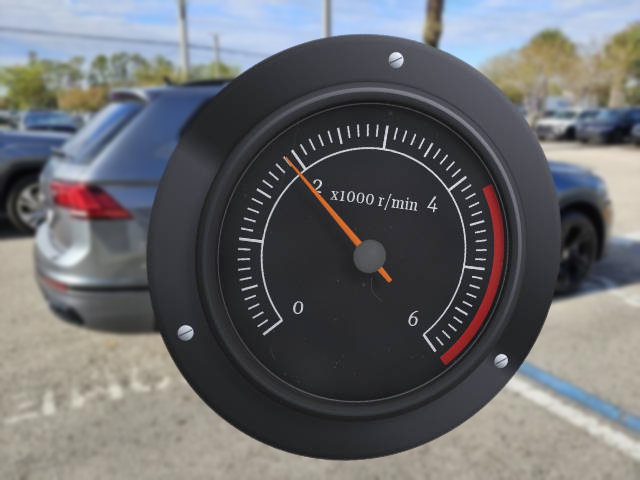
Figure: 1900rpm
